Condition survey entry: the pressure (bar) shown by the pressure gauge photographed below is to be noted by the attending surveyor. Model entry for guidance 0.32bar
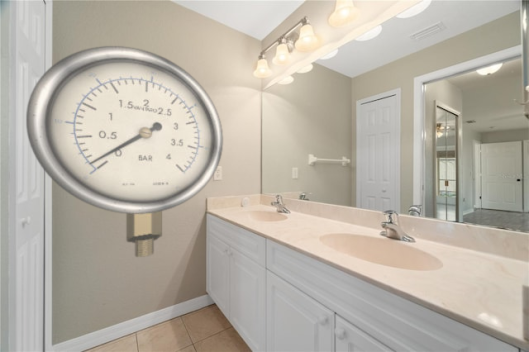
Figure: 0.1bar
